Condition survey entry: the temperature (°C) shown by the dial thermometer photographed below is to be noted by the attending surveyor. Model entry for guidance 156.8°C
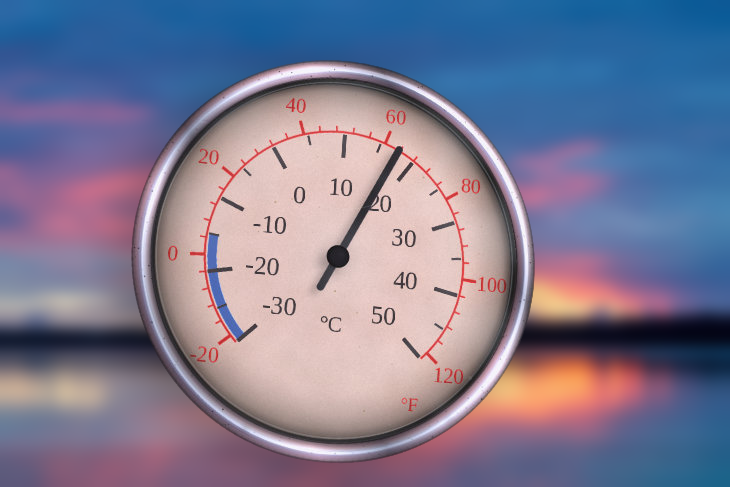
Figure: 17.5°C
